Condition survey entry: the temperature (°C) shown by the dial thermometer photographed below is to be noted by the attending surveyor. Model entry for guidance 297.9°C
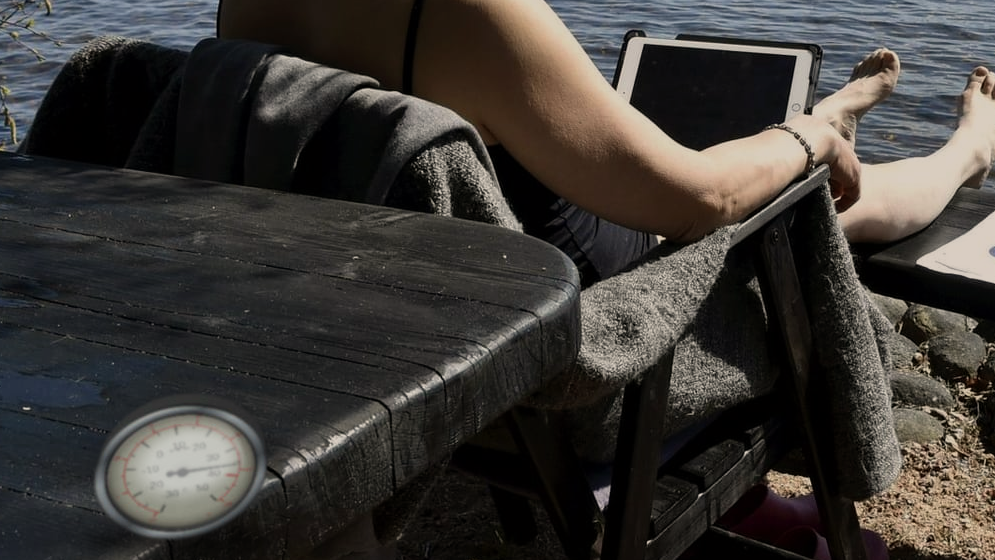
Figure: 35°C
